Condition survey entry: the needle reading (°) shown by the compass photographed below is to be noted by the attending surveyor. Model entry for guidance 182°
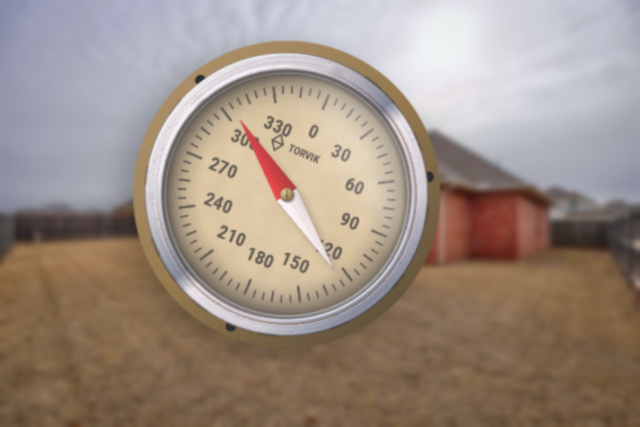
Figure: 305°
